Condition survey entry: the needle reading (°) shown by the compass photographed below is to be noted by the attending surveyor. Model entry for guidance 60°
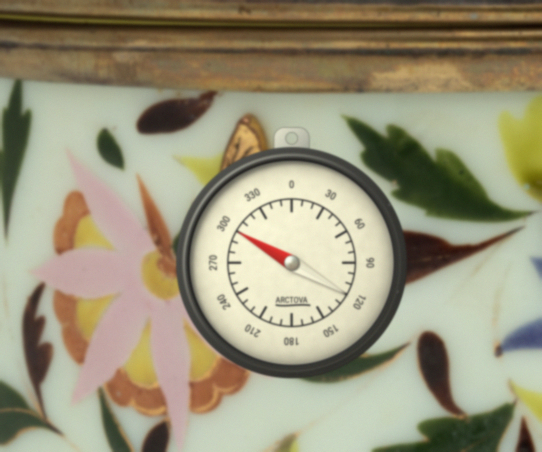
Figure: 300°
